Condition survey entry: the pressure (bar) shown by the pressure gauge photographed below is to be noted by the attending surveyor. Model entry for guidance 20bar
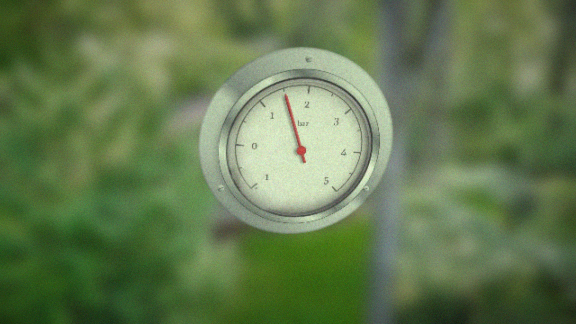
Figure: 1.5bar
